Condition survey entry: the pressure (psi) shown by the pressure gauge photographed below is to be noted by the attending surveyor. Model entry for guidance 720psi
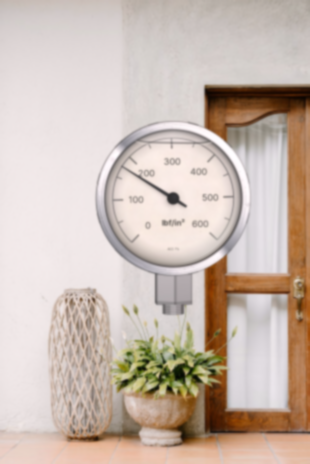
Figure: 175psi
